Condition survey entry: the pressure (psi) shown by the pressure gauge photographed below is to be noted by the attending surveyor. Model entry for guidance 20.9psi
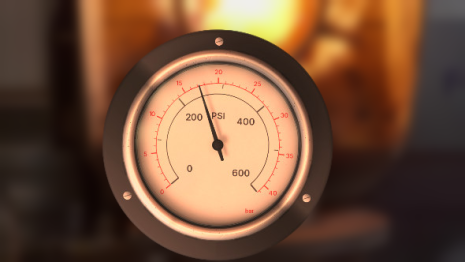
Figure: 250psi
